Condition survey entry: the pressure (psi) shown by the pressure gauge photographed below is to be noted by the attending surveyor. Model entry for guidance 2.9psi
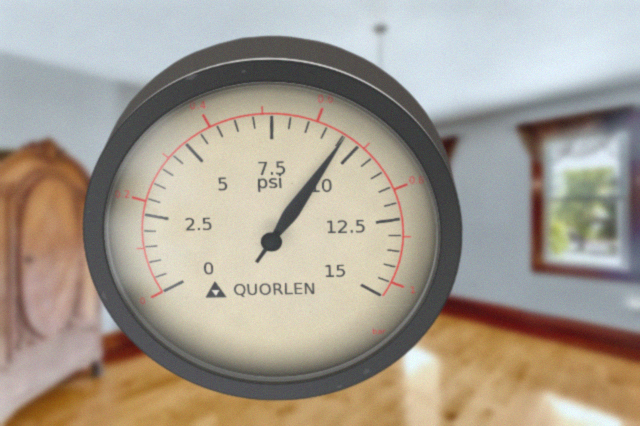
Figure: 9.5psi
